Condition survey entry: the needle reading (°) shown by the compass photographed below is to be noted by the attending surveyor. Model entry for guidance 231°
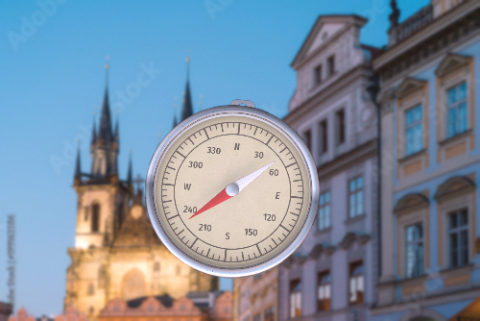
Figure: 230°
